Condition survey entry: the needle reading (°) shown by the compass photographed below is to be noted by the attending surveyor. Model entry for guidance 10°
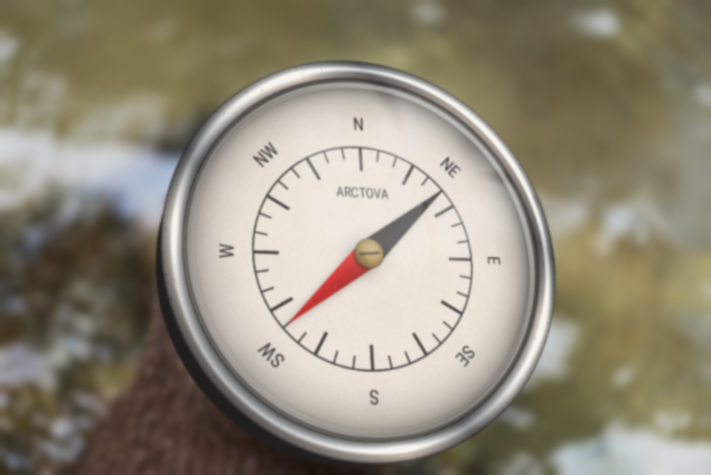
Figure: 230°
